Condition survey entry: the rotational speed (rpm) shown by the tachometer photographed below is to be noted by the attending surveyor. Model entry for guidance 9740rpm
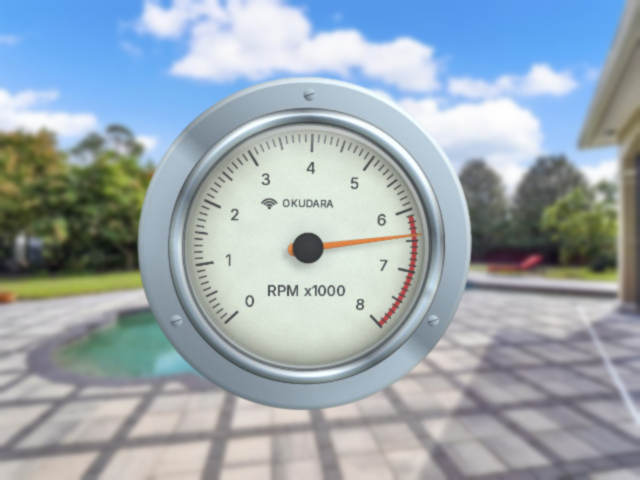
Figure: 6400rpm
